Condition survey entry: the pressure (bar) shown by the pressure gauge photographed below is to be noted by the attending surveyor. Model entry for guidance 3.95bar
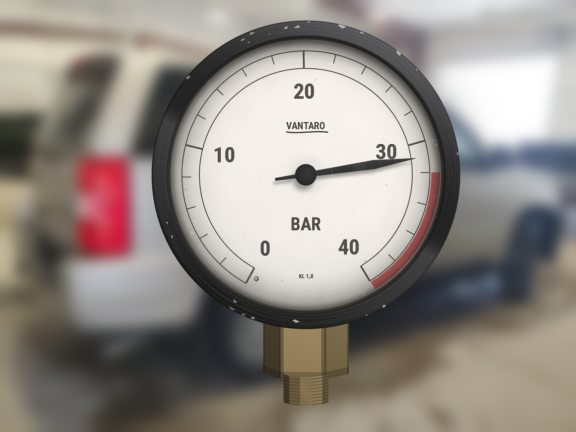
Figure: 31bar
